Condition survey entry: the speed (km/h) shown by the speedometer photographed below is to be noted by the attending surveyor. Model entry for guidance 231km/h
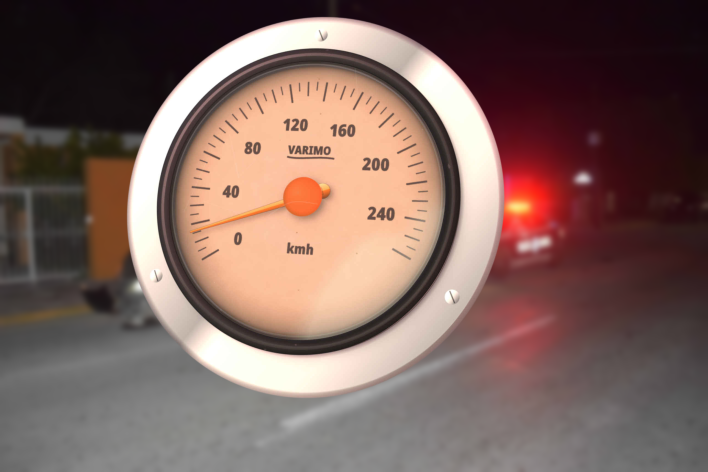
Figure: 15km/h
